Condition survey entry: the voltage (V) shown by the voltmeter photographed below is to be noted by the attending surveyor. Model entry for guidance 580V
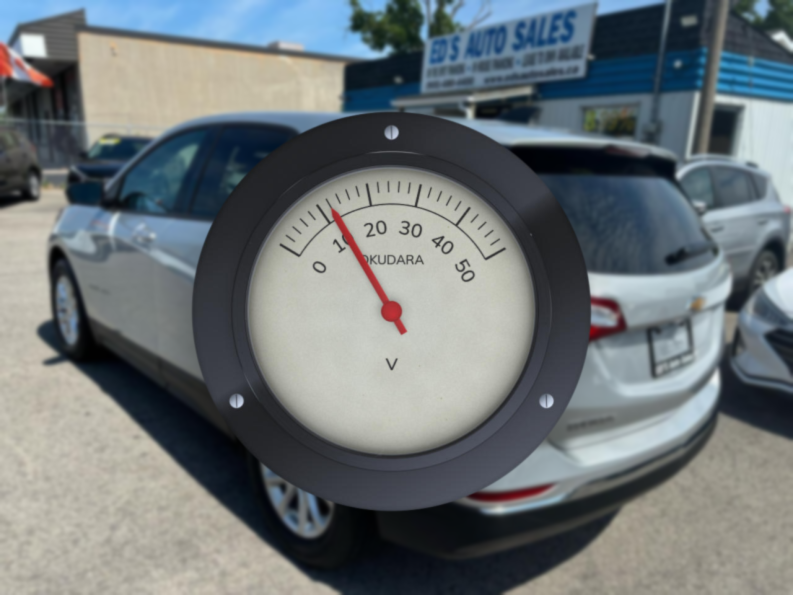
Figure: 12V
